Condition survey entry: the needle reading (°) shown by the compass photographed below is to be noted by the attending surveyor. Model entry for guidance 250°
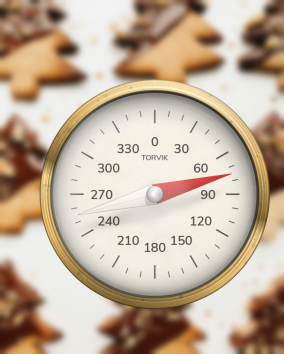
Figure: 75°
